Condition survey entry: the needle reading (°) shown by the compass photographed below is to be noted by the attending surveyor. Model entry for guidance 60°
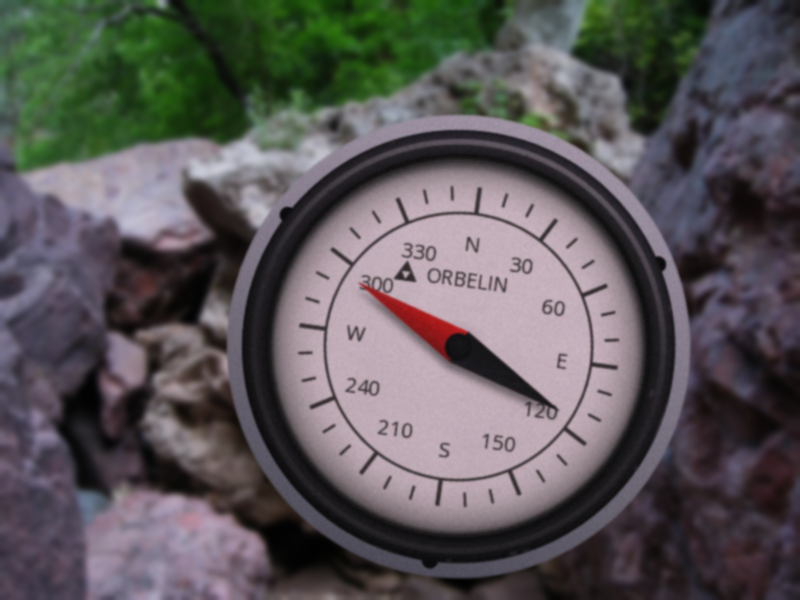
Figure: 295°
